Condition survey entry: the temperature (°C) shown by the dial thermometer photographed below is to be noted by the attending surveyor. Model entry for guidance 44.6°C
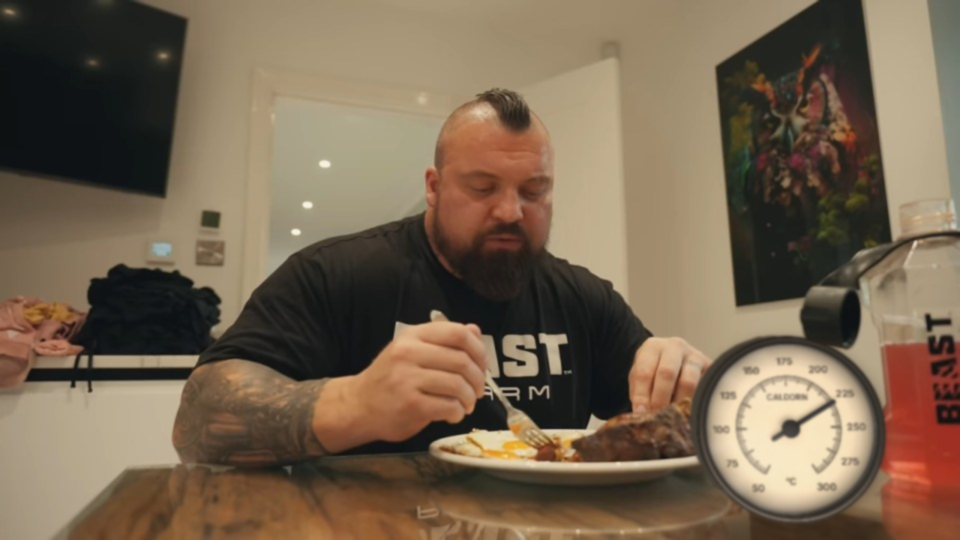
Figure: 225°C
